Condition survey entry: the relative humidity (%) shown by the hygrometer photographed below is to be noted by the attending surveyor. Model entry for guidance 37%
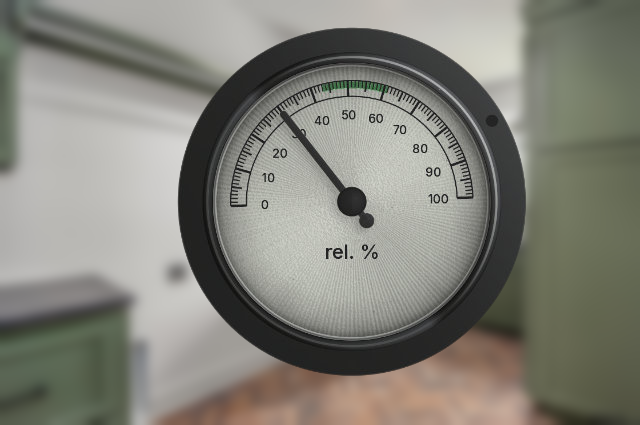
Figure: 30%
